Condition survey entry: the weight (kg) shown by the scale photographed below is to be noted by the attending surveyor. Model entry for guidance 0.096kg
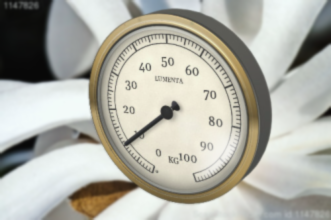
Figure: 10kg
